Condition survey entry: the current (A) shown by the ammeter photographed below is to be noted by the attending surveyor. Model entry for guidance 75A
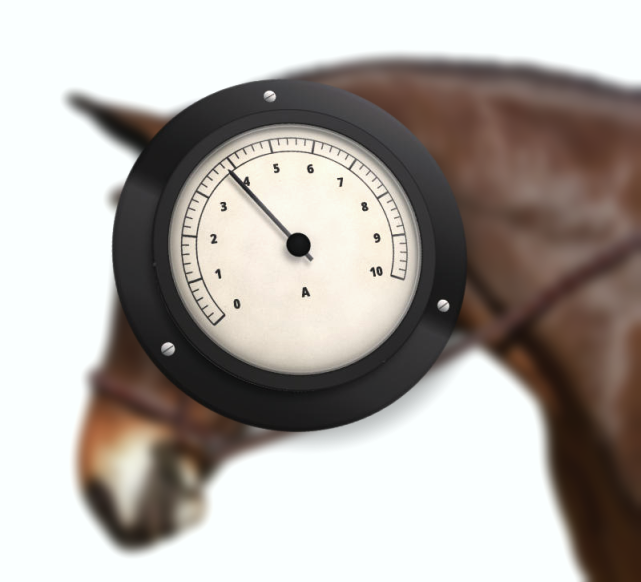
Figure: 3.8A
